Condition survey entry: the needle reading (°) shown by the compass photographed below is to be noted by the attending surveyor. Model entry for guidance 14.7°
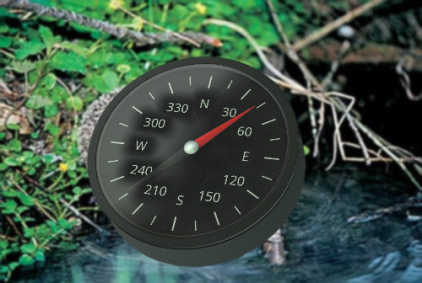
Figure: 45°
